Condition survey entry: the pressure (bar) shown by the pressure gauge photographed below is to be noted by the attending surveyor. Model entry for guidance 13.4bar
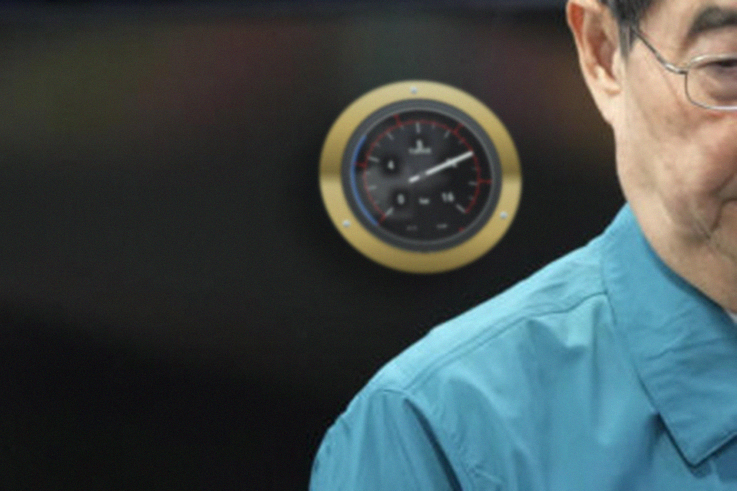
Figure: 12bar
